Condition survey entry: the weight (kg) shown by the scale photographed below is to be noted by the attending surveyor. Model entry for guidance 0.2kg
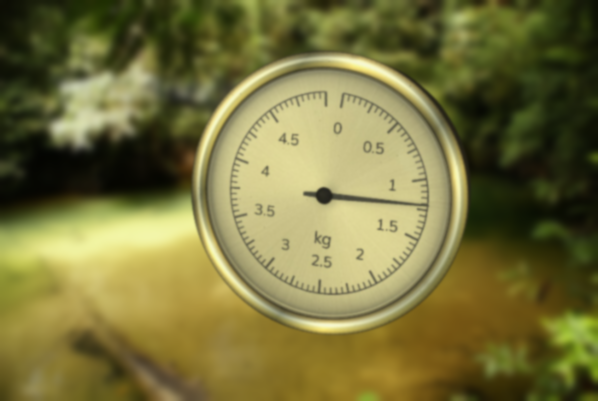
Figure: 1.2kg
